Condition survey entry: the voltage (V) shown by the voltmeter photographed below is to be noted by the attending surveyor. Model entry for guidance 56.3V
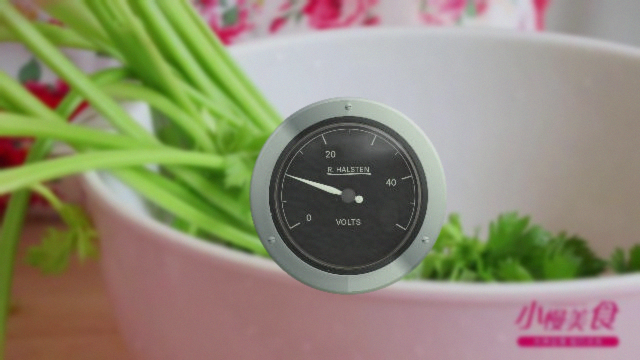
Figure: 10V
